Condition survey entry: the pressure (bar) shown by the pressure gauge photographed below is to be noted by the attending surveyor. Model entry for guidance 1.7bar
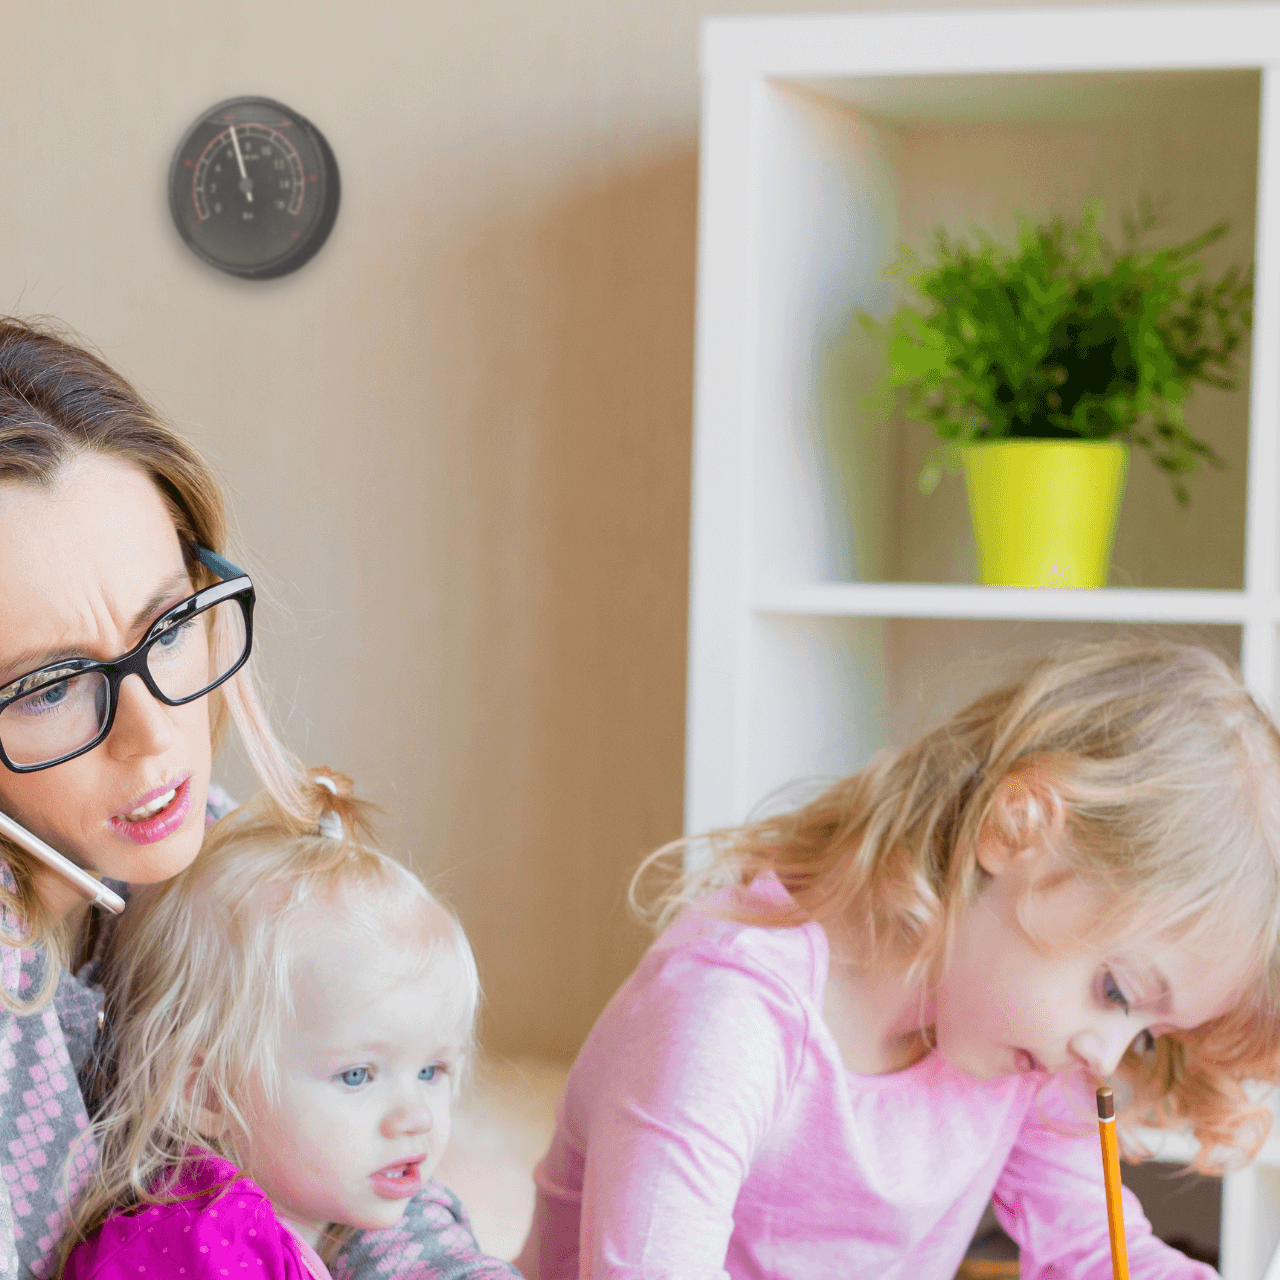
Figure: 7bar
